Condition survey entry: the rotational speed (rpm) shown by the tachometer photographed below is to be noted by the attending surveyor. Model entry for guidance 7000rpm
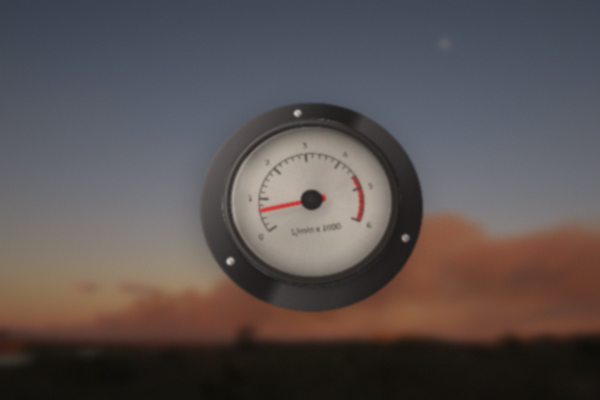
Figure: 600rpm
